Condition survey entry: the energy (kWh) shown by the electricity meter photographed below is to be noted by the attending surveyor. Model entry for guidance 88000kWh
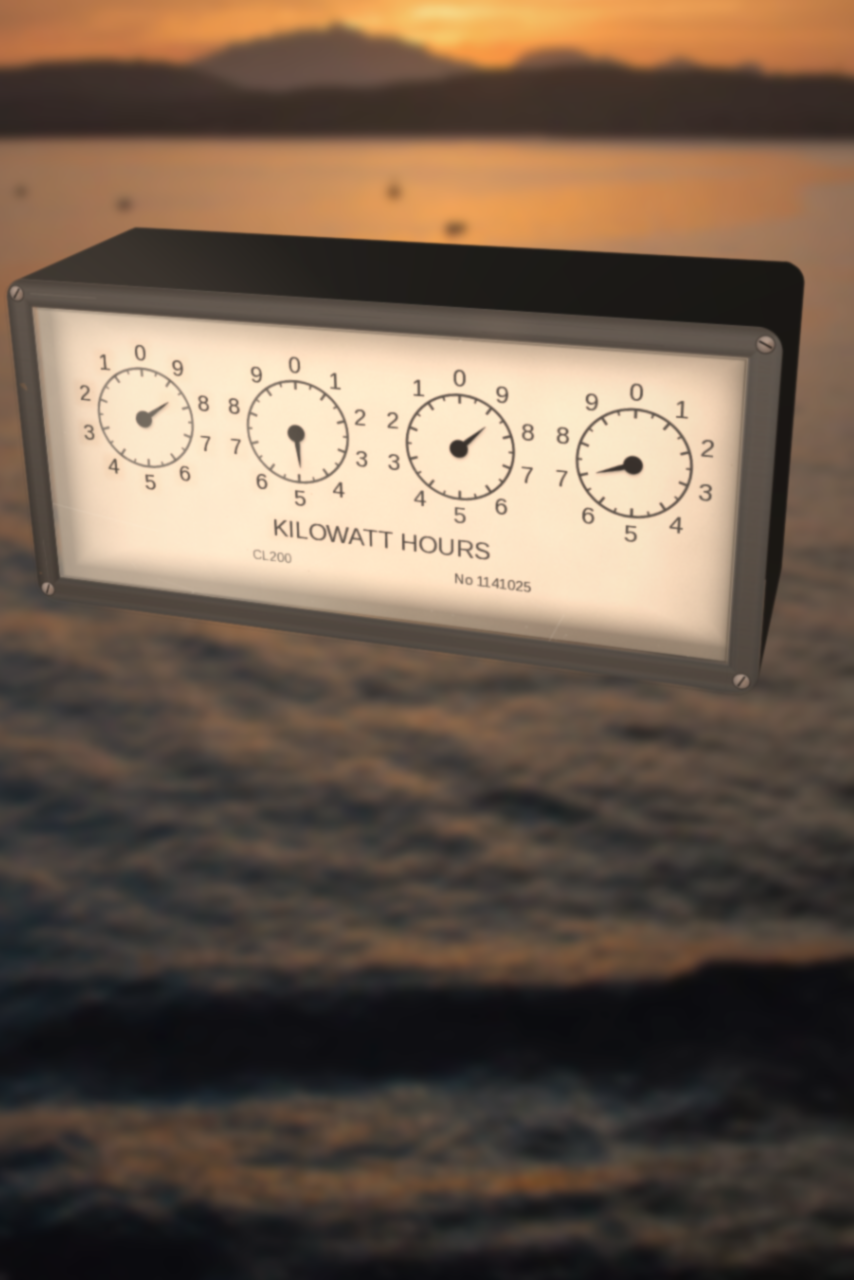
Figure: 8487kWh
